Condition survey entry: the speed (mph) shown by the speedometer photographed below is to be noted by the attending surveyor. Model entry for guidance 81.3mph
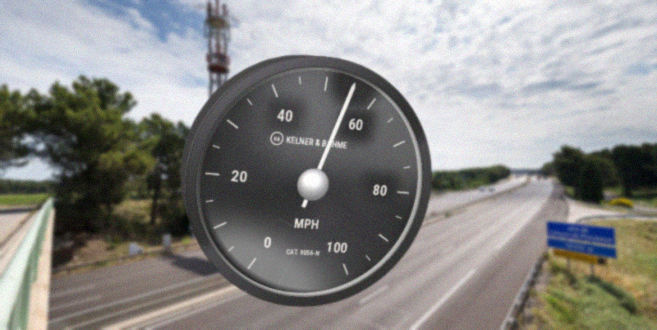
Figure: 55mph
